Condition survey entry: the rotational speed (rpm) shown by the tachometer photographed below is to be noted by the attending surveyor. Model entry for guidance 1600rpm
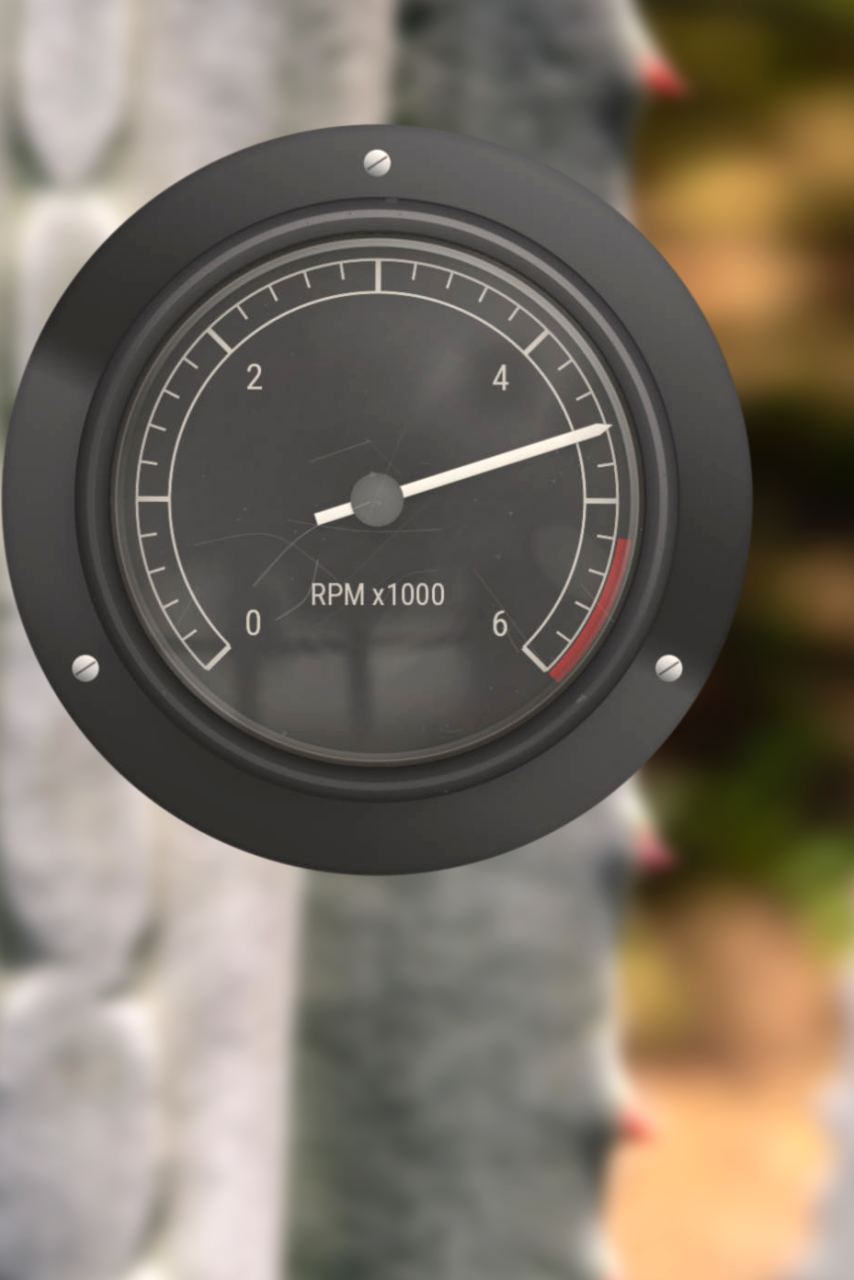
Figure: 4600rpm
